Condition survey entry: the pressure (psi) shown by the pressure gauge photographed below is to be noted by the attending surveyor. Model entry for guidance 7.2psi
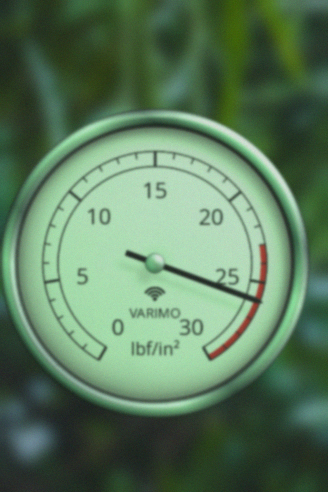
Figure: 26psi
